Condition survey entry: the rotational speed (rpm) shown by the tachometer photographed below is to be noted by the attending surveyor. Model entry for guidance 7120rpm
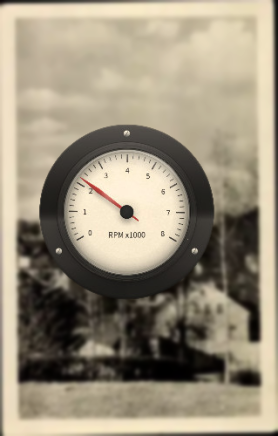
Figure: 2200rpm
